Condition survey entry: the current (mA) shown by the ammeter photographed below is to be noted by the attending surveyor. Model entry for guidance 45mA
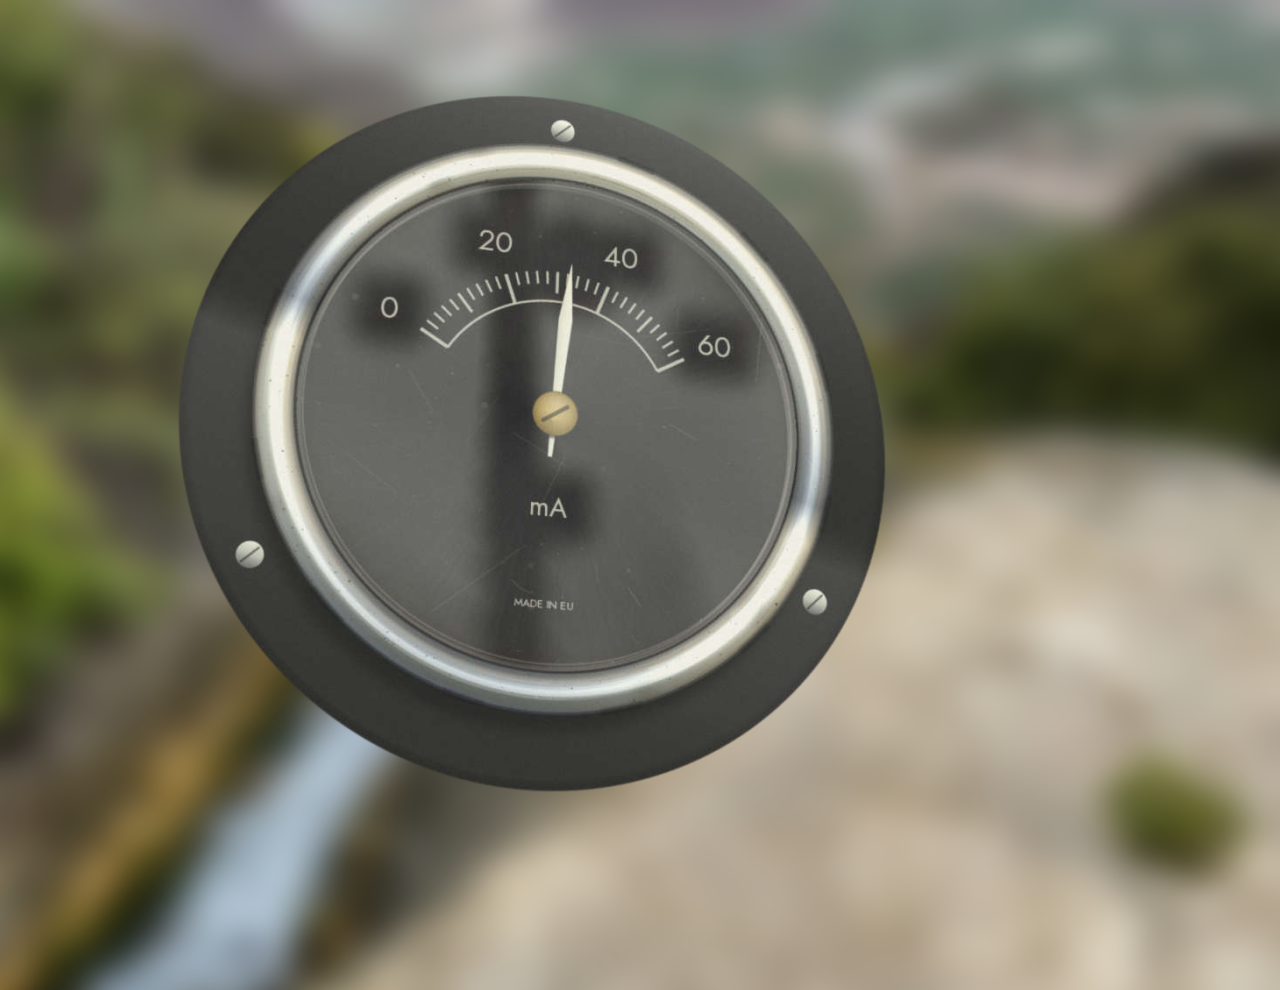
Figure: 32mA
